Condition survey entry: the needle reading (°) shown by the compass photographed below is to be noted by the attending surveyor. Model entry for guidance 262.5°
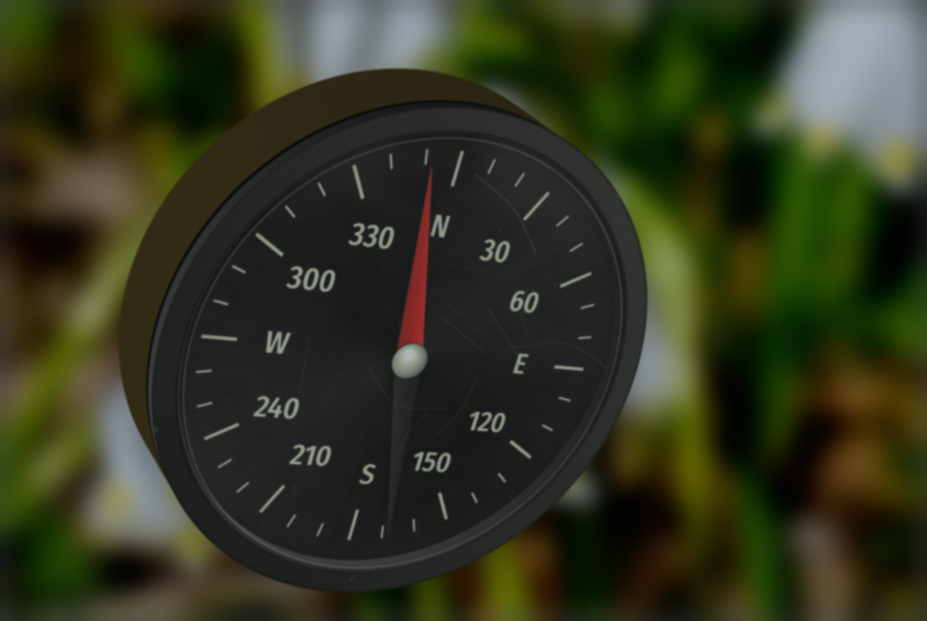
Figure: 350°
